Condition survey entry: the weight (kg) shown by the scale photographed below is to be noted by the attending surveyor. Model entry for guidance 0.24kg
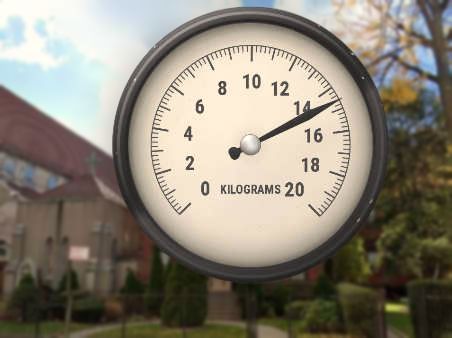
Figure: 14.6kg
